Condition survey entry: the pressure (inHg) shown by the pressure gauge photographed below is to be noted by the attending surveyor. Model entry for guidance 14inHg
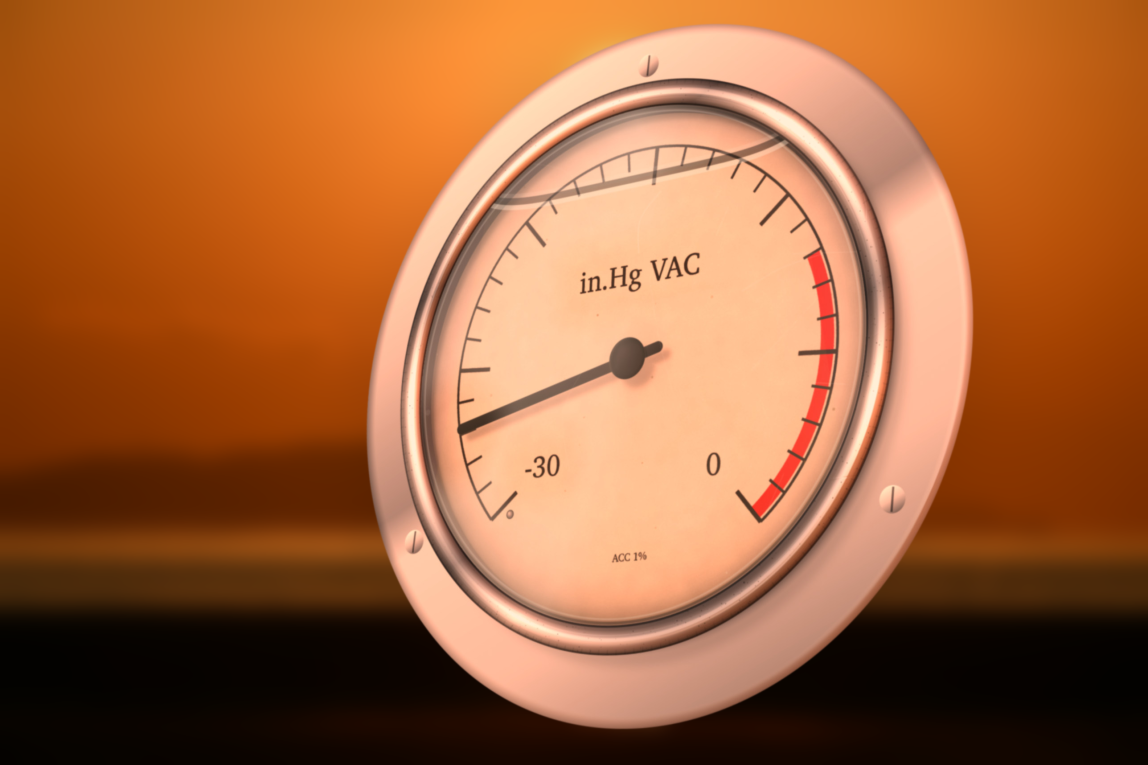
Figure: -27inHg
